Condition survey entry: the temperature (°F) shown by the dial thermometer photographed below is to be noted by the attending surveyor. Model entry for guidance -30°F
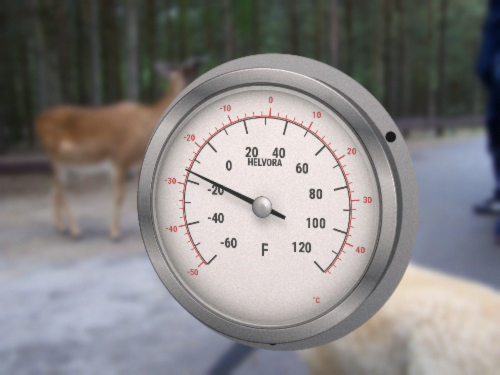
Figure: -15°F
